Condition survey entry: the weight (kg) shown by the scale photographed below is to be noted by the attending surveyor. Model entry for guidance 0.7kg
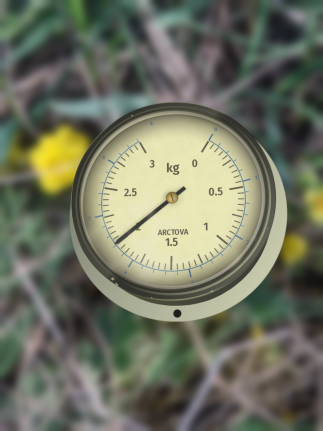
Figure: 2kg
